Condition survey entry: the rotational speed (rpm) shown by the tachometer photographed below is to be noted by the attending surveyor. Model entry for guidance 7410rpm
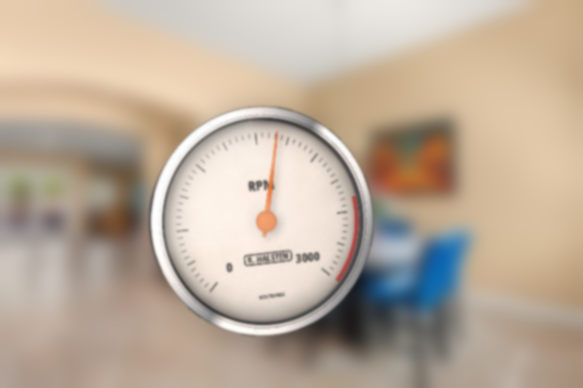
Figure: 1650rpm
